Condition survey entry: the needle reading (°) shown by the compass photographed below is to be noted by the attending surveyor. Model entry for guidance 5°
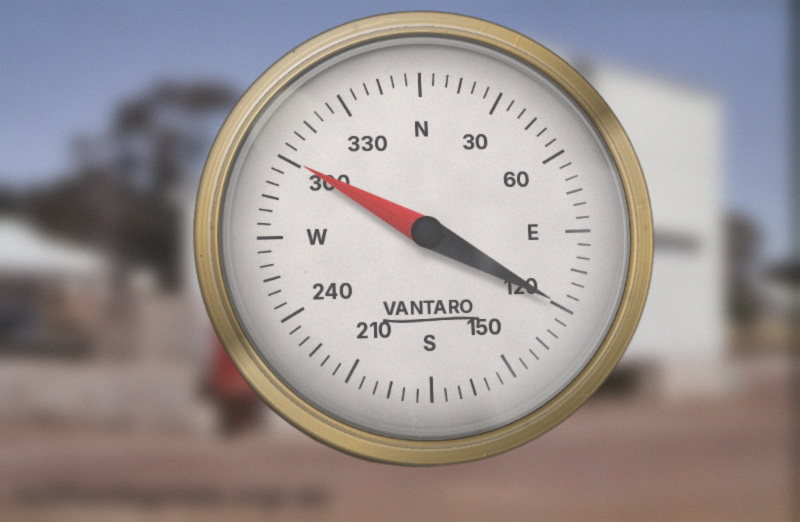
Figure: 300°
